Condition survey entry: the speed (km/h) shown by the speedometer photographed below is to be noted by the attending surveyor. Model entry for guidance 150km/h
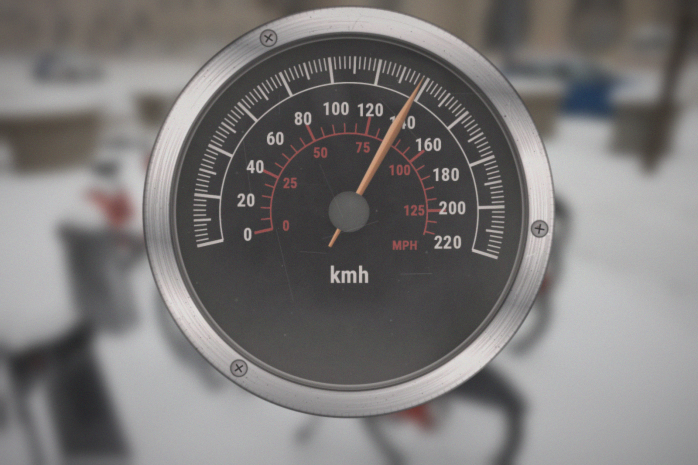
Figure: 138km/h
